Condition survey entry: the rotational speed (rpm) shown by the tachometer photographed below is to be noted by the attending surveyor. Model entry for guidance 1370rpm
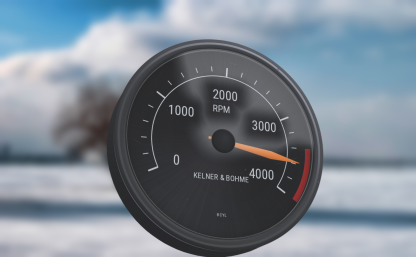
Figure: 3600rpm
